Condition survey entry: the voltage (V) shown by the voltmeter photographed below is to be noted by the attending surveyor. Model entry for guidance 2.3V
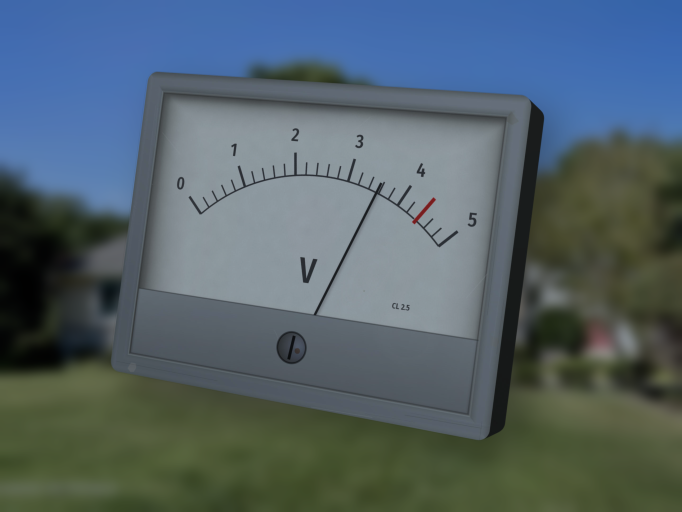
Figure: 3.6V
